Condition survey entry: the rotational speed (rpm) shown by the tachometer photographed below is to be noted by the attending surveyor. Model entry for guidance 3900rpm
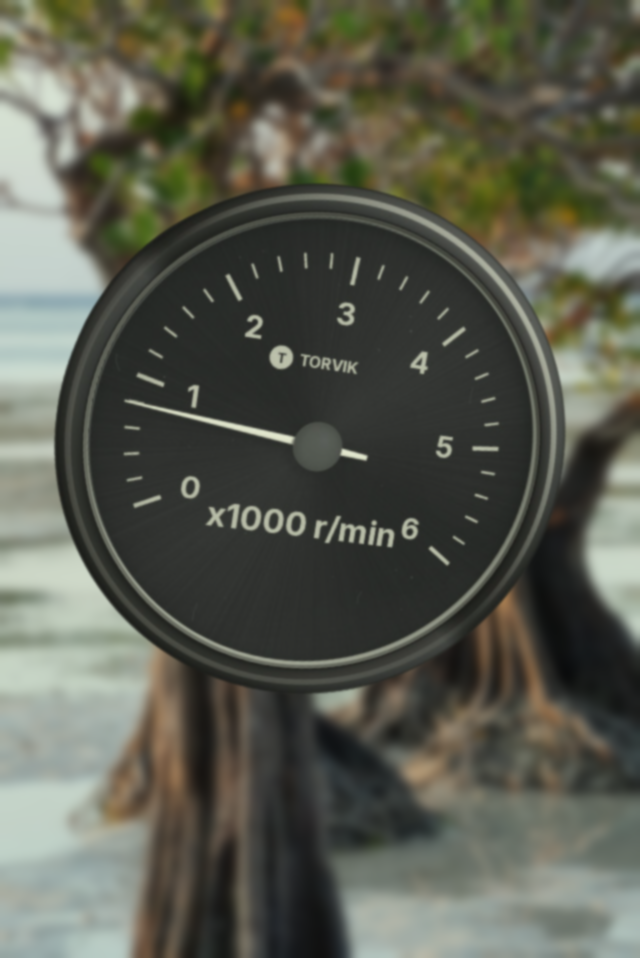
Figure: 800rpm
